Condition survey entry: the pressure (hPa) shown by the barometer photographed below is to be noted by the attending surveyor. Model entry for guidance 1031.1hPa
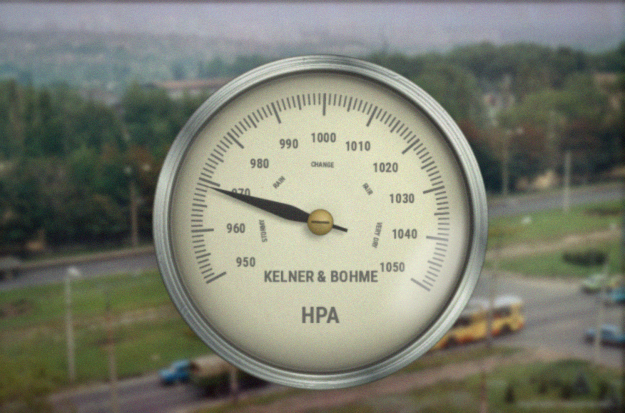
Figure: 969hPa
